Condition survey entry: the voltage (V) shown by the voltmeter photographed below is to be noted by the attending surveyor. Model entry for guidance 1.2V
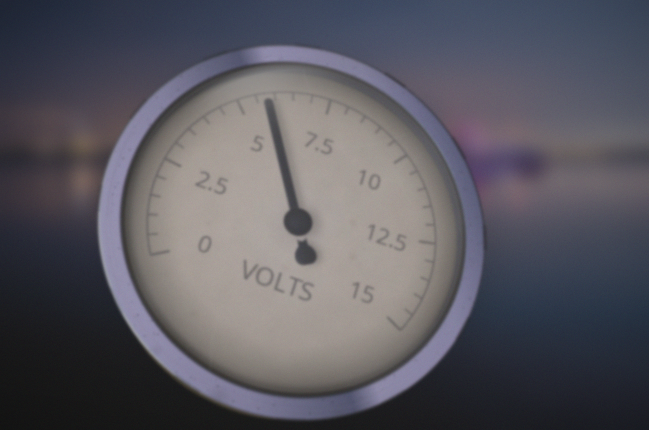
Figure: 5.75V
